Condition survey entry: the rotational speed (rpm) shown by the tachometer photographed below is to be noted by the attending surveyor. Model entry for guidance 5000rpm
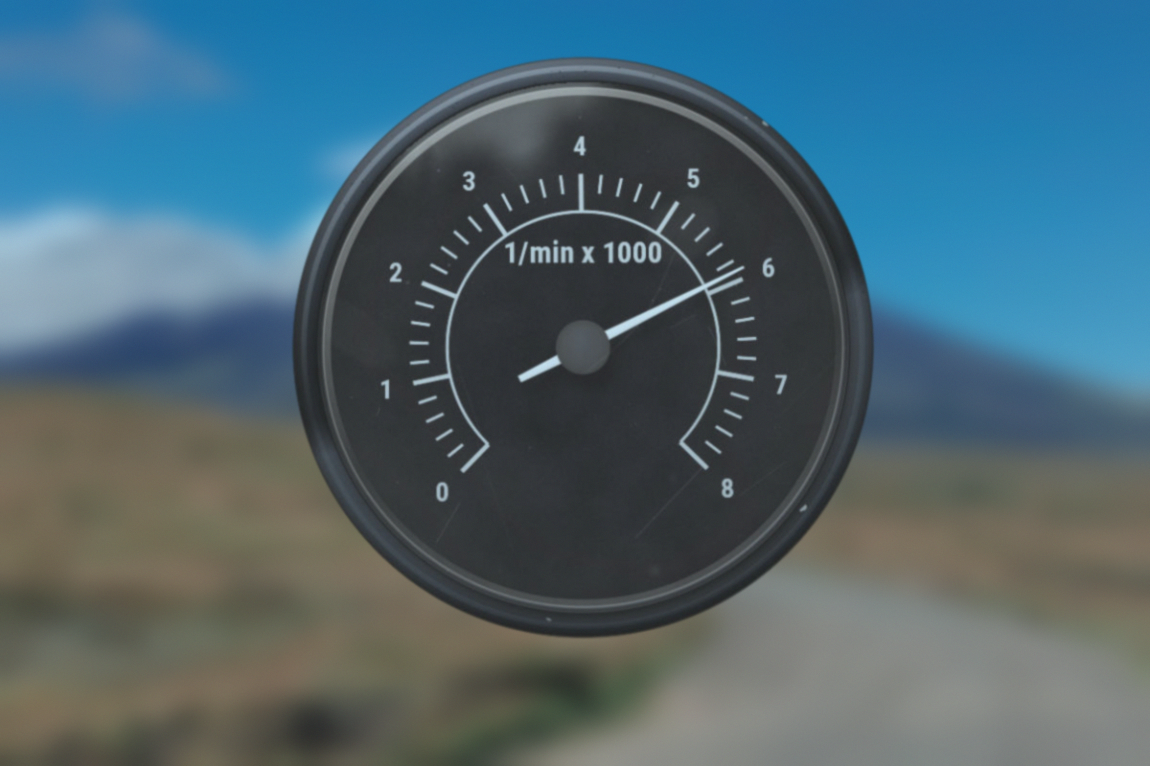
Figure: 5900rpm
